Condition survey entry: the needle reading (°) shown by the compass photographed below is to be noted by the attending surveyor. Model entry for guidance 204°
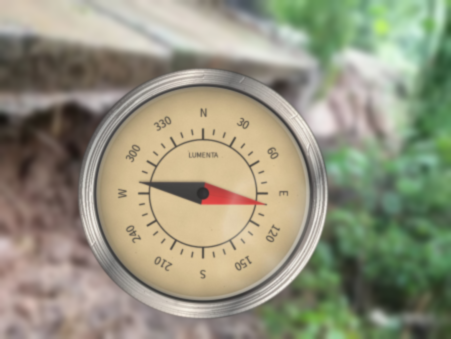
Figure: 100°
